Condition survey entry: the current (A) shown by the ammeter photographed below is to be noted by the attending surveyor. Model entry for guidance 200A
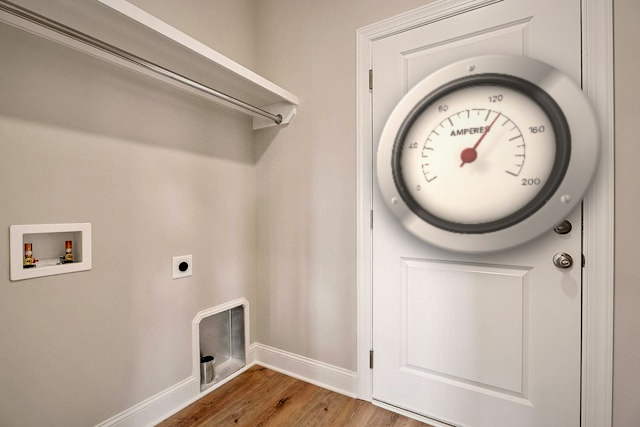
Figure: 130A
